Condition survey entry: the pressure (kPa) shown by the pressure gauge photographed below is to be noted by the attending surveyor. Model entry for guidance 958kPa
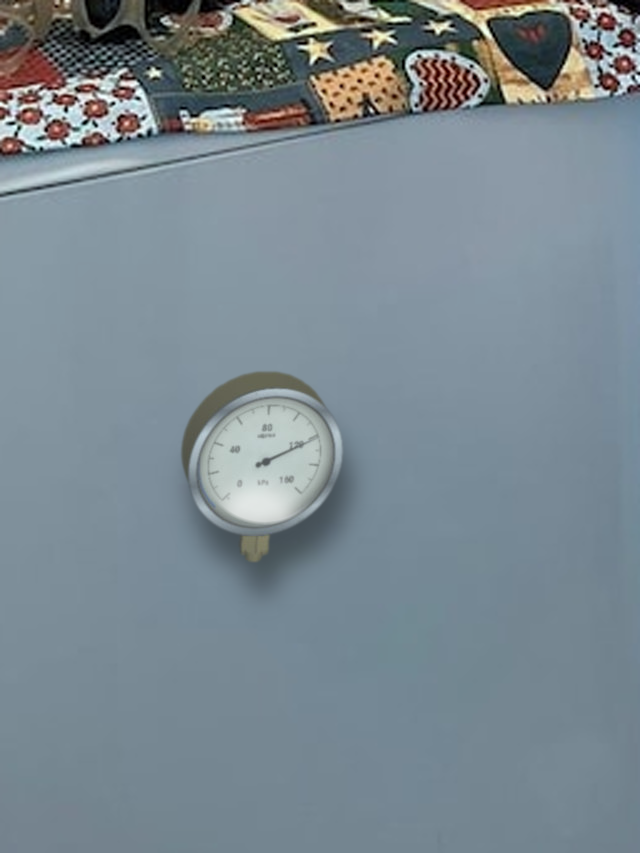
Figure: 120kPa
